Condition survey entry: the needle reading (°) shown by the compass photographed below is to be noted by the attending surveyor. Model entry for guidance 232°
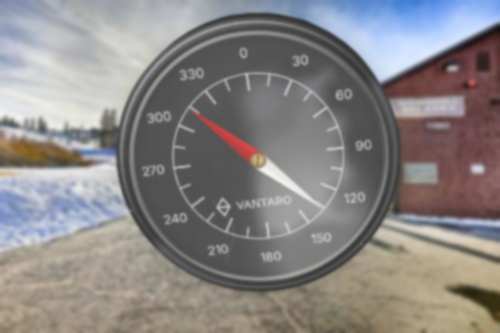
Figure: 315°
